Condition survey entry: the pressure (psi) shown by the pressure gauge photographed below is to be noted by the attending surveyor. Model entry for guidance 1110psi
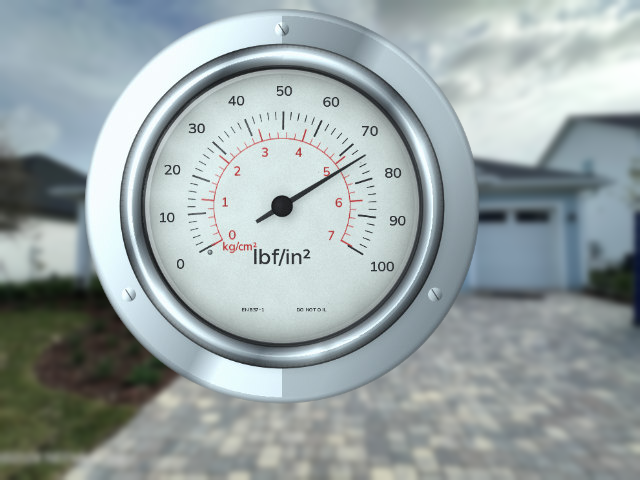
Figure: 74psi
